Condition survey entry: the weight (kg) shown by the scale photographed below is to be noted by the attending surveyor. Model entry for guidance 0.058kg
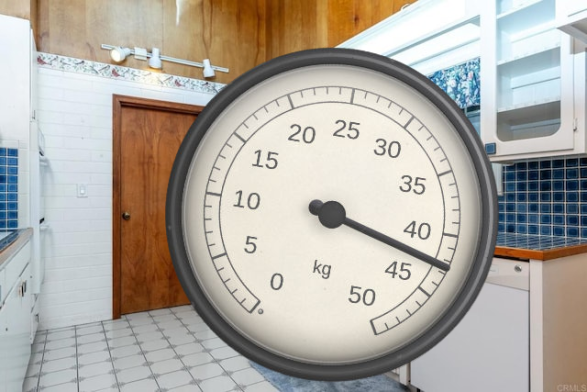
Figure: 42.5kg
